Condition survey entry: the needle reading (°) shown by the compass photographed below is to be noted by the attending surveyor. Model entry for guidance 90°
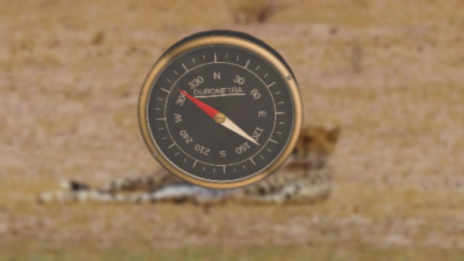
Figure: 310°
